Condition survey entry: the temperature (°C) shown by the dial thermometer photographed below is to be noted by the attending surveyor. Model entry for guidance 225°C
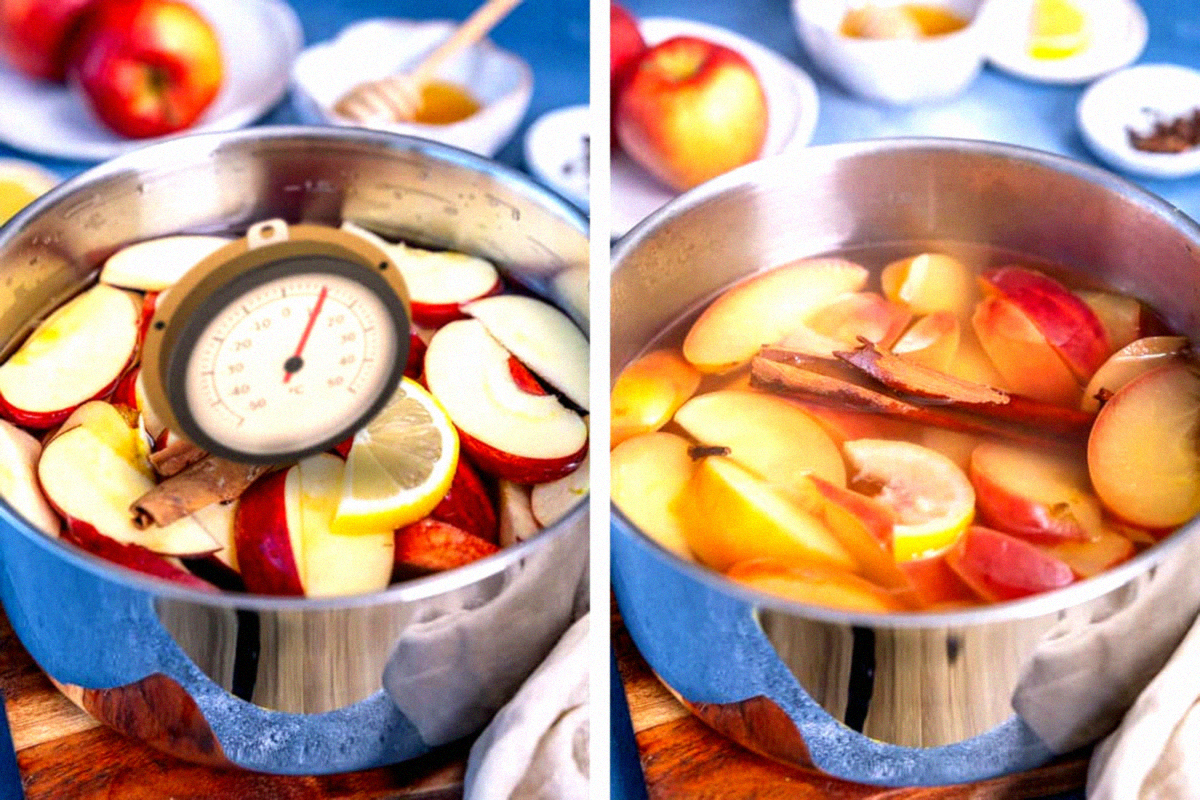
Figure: 10°C
